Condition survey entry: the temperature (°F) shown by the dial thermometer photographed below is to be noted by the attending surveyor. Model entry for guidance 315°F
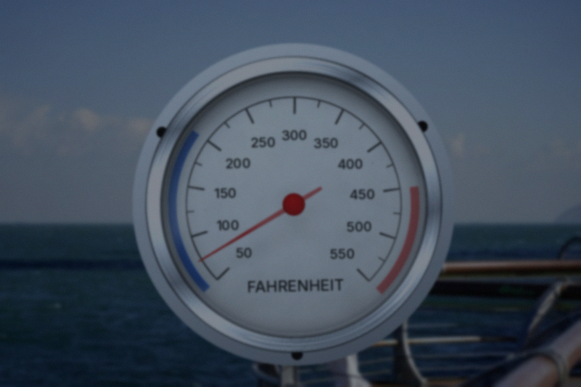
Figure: 75°F
